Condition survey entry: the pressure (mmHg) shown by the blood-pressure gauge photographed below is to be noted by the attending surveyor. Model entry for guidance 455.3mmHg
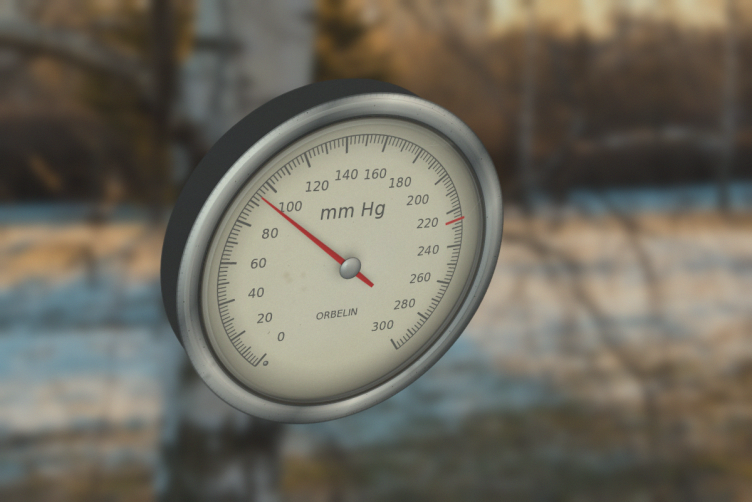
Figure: 94mmHg
